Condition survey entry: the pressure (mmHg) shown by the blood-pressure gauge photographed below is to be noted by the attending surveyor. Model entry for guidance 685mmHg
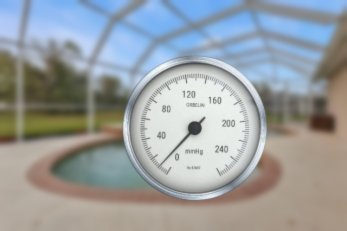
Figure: 10mmHg
